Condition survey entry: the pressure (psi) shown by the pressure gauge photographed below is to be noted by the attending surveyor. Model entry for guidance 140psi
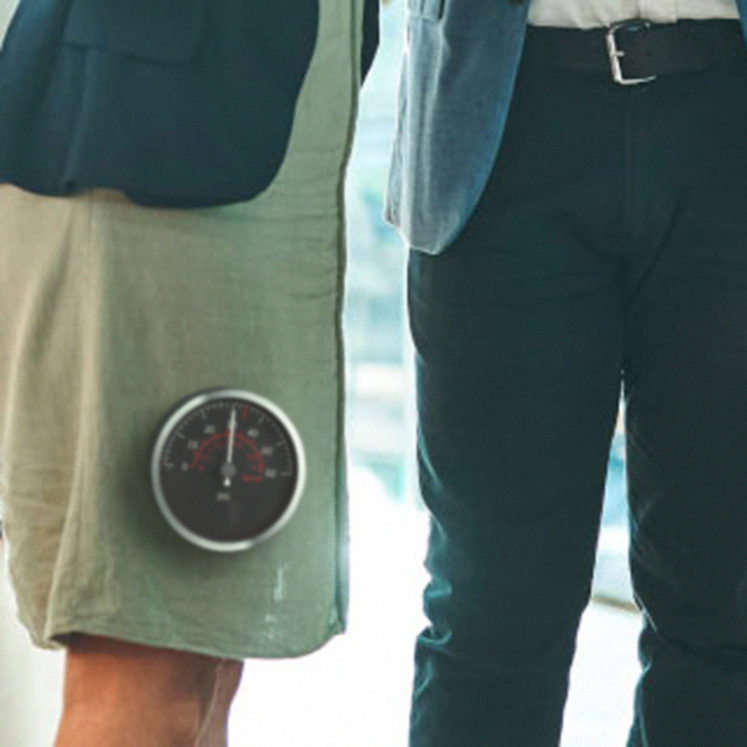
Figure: 30psi
